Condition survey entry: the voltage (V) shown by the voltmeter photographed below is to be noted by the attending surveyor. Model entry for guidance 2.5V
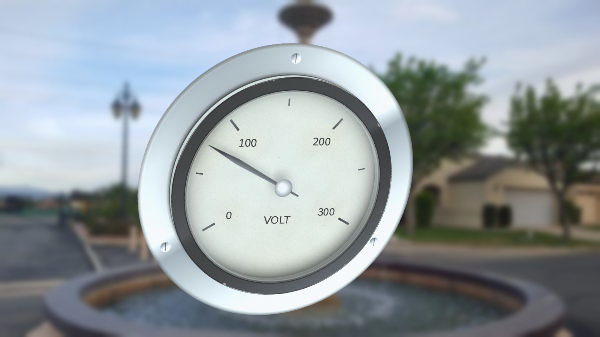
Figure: 75V
